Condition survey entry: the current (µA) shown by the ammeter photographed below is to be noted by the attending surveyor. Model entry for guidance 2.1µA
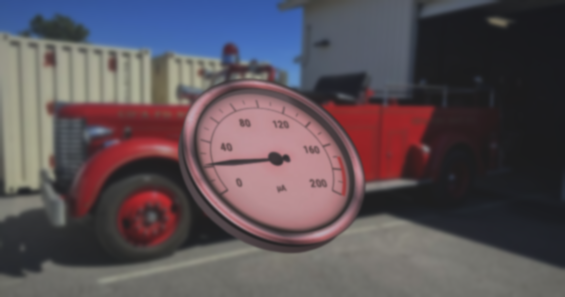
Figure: 20µA
